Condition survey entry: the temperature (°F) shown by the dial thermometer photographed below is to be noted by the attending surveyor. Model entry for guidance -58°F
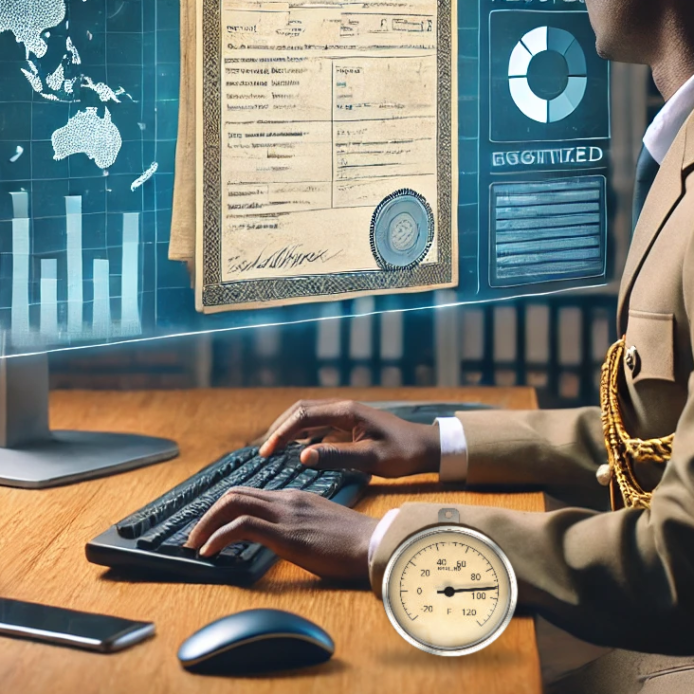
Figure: 92°F
